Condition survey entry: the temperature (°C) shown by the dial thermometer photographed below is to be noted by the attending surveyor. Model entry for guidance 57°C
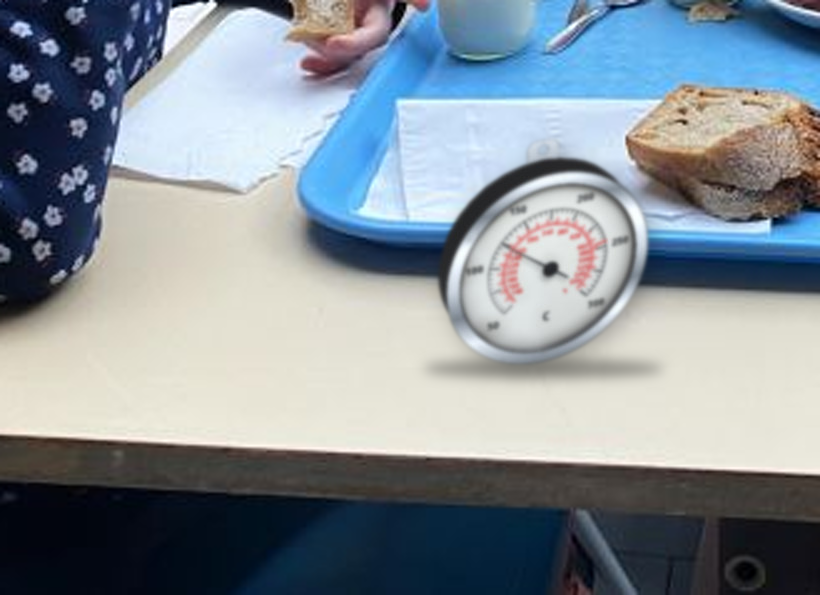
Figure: 125°C
